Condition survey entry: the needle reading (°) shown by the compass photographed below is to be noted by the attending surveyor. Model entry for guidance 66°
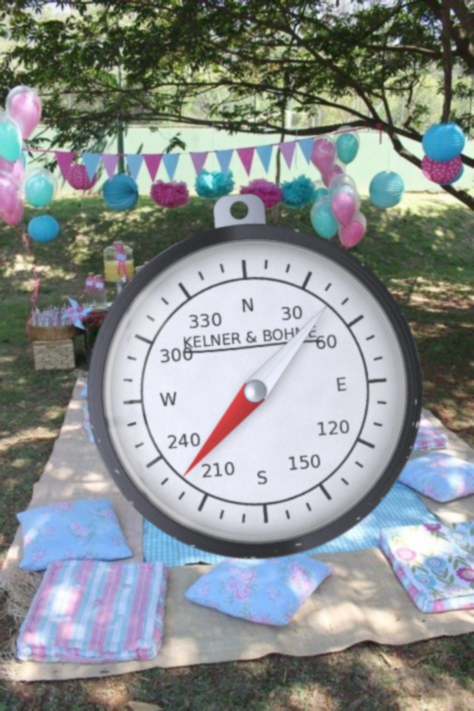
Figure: 225°
